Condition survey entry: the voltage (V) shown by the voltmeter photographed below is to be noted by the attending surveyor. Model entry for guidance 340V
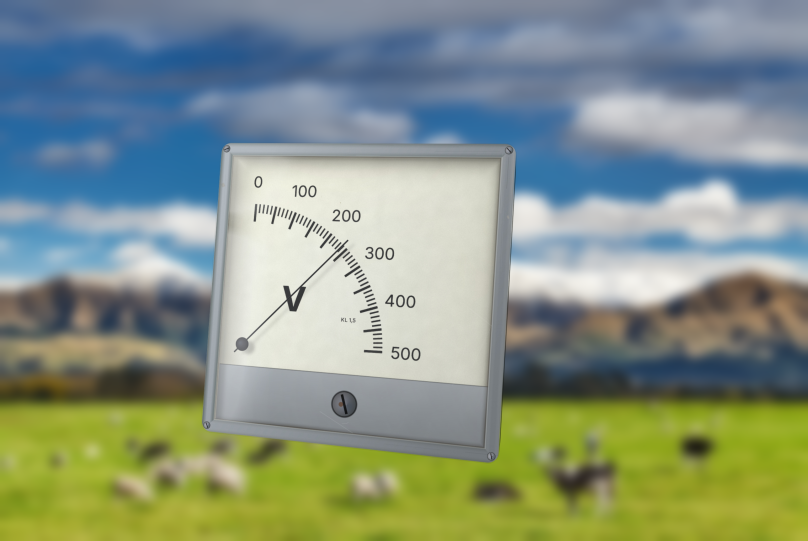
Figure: 240V
